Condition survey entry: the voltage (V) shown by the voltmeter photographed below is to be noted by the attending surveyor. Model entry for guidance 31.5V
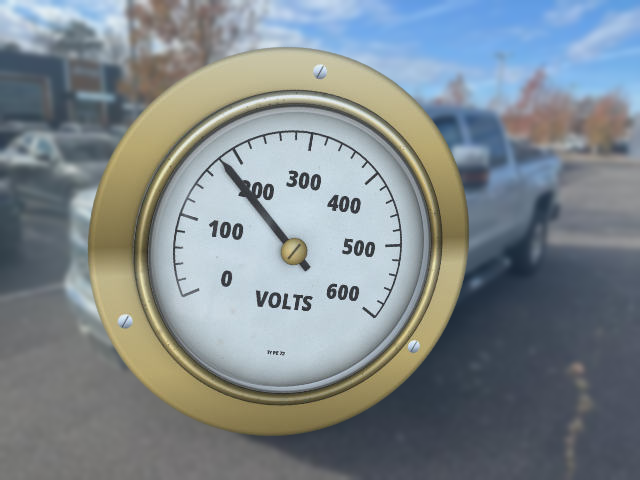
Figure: 180V
